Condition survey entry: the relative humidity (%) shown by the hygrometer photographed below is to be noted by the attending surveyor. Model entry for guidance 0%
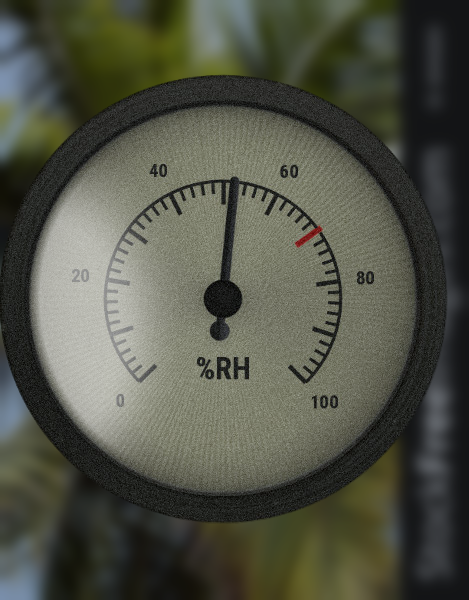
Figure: 52%
